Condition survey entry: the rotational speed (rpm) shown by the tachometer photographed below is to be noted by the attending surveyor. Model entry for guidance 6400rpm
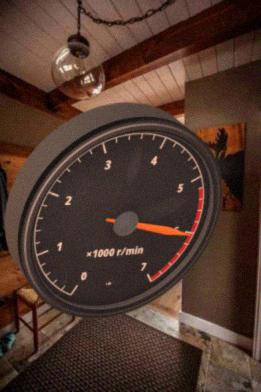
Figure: 6000rpm
